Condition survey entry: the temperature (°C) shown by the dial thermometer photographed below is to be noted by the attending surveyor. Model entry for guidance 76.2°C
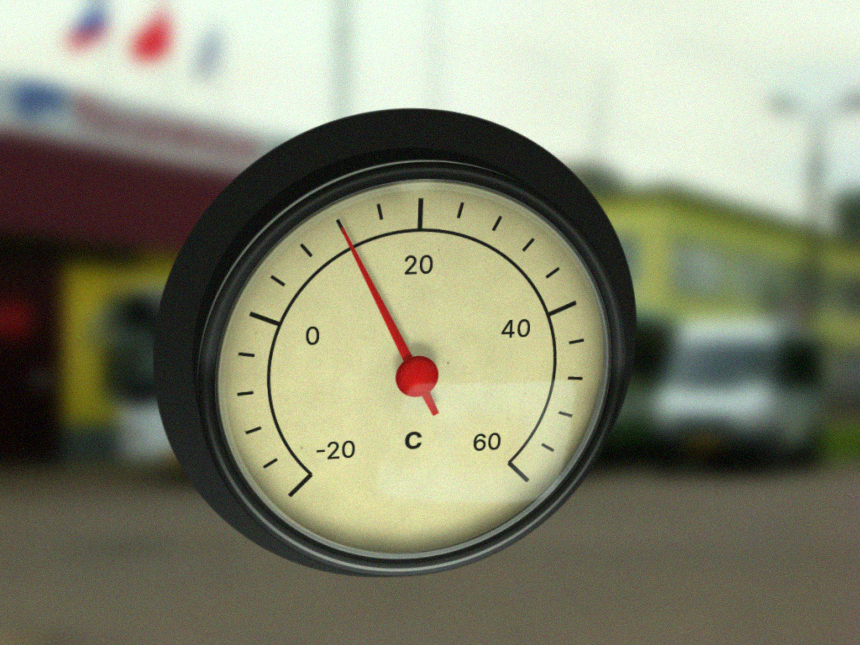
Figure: 12°C
